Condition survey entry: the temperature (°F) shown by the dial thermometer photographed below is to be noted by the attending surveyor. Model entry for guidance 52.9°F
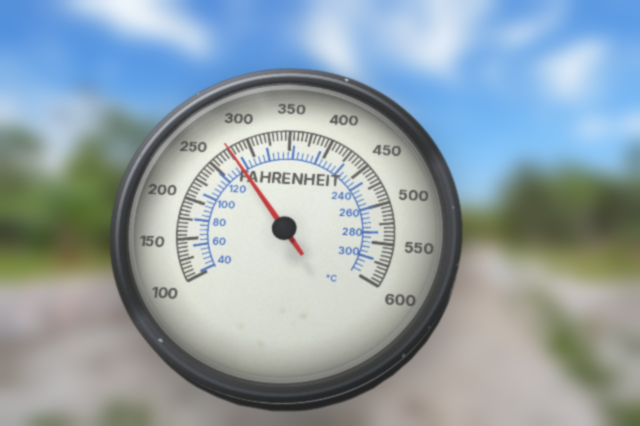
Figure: 275°F
